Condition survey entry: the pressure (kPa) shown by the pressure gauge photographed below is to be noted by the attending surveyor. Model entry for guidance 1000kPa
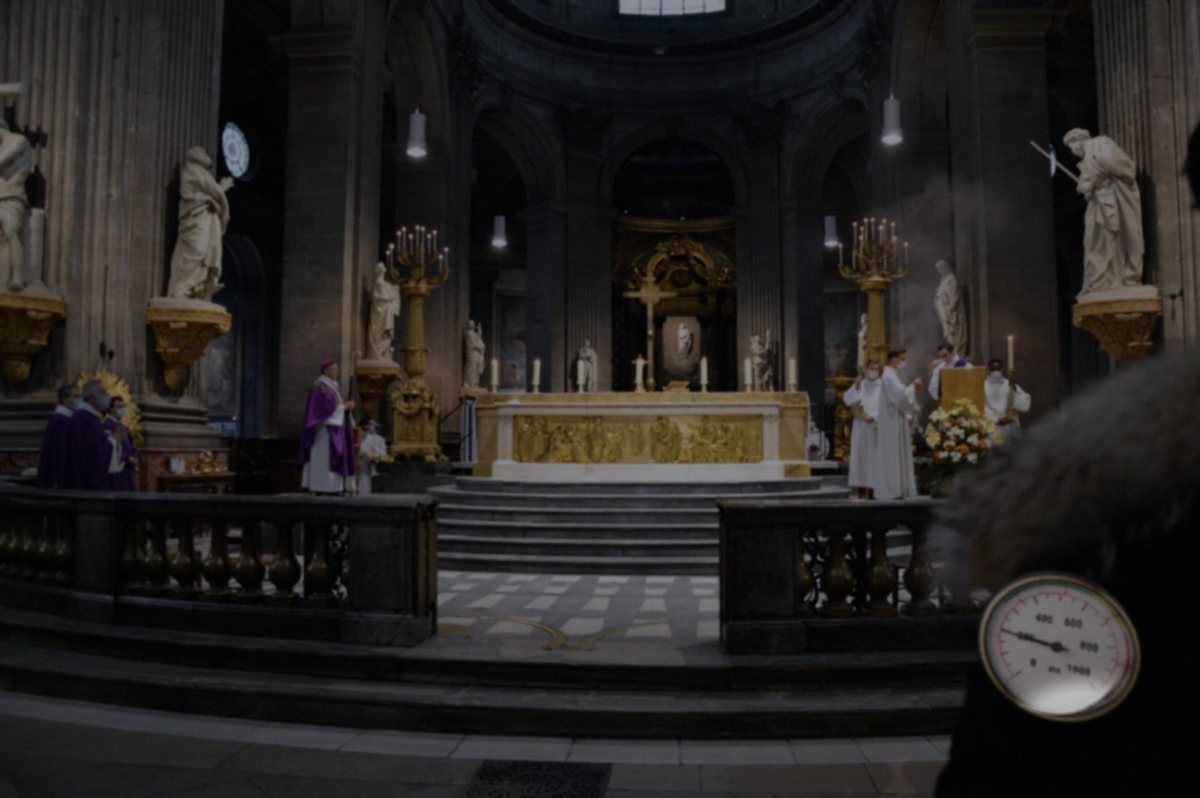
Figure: 200kPa
